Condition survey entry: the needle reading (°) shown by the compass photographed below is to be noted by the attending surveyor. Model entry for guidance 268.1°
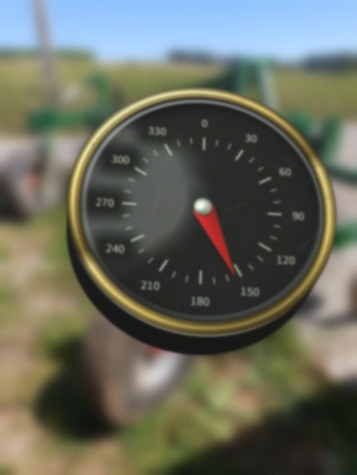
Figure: 155°
